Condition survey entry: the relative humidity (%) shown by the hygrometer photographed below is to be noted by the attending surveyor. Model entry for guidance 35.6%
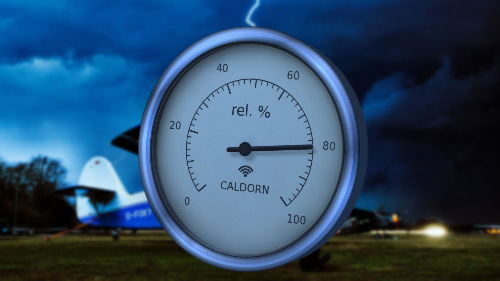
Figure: 80%
